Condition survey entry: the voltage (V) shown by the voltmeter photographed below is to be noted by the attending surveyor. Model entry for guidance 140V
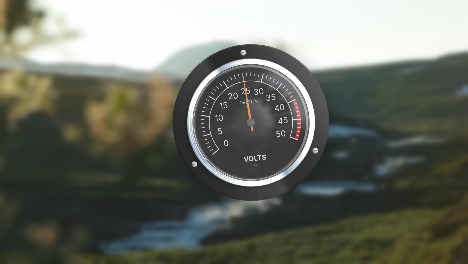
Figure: 25V
